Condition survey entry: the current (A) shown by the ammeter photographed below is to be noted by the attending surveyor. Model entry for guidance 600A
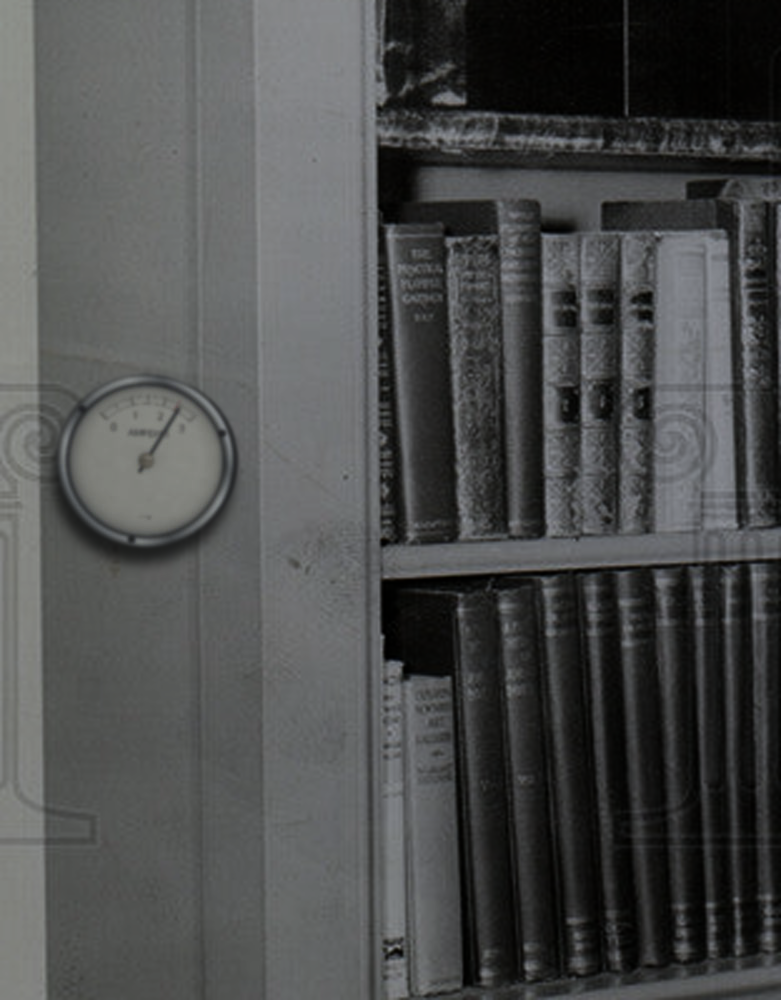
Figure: 2.5A
